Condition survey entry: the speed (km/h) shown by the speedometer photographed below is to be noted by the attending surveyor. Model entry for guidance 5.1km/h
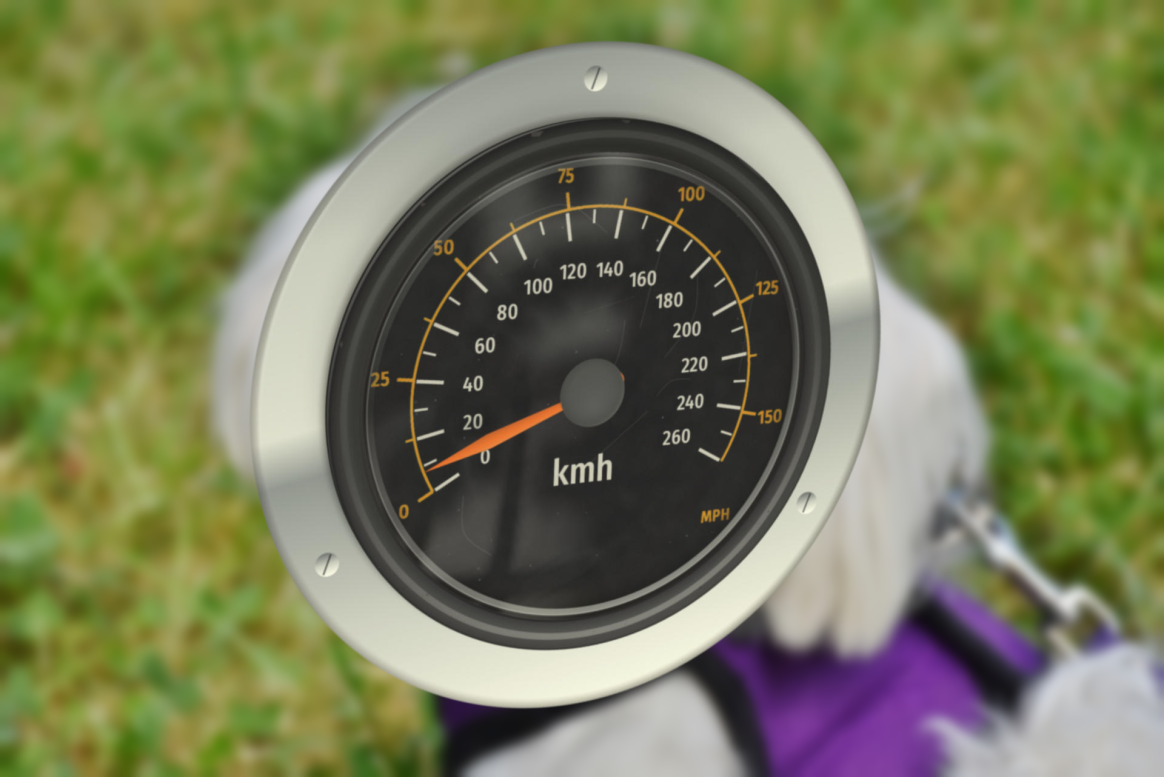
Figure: 10km/h
